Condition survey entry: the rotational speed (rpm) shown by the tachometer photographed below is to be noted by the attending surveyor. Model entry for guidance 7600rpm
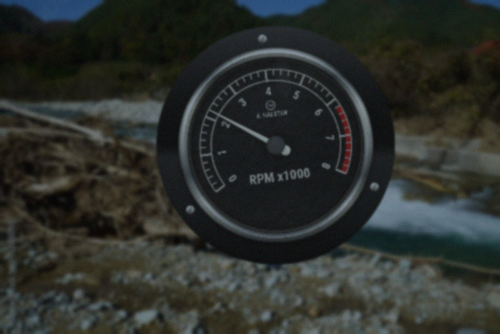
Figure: 2200rpm
